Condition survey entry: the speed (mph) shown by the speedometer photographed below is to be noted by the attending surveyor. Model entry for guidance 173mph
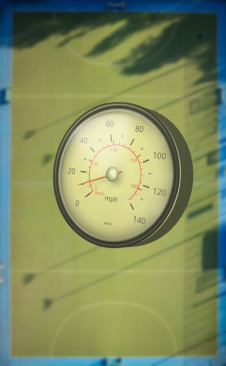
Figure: 10mph
